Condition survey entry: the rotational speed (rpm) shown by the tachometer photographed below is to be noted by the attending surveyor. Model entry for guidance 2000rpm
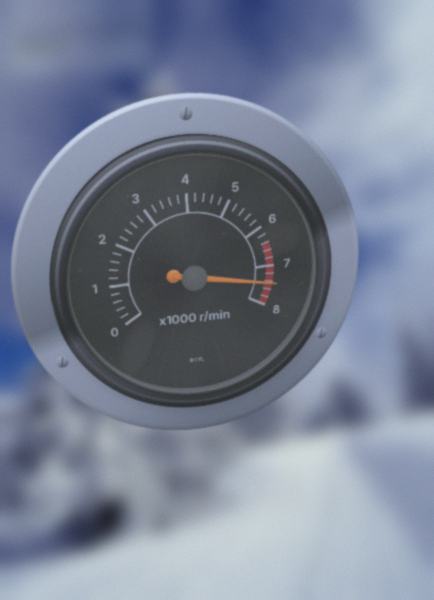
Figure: 7400rpm
